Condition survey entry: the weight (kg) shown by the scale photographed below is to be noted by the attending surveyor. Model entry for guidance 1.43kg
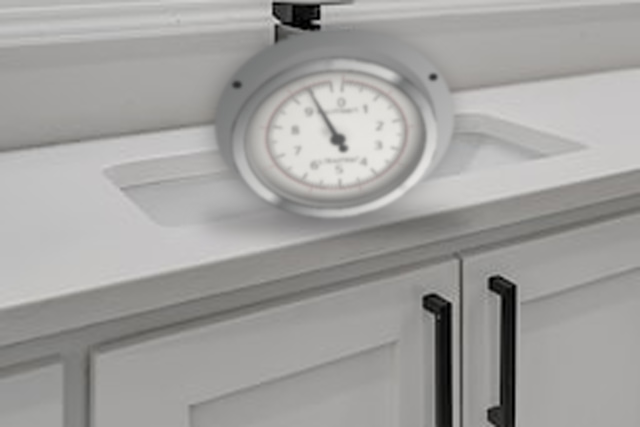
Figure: 9.5kg
